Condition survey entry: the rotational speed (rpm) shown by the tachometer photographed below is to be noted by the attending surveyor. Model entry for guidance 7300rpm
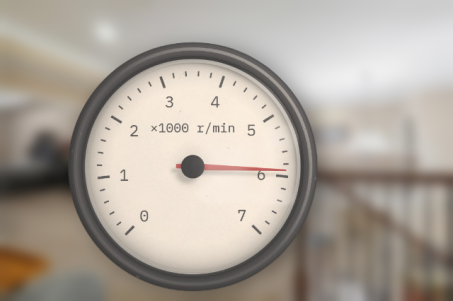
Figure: 5900rpm
